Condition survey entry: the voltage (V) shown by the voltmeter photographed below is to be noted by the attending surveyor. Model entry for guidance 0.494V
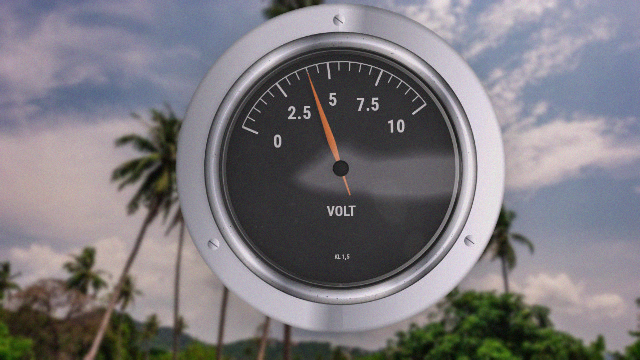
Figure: 4V
